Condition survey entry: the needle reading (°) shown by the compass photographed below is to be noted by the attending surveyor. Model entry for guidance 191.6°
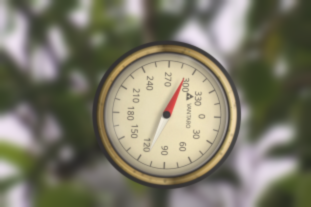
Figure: 292.5°
